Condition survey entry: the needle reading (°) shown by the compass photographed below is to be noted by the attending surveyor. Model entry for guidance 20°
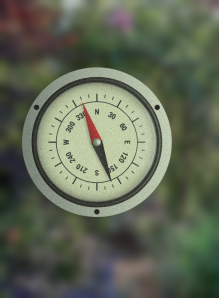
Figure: 340°
